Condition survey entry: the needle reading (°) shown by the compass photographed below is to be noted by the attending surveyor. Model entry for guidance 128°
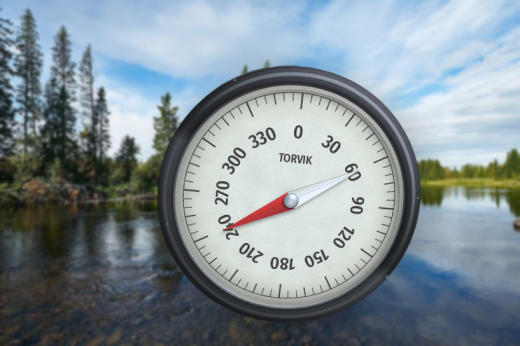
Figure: 240°
